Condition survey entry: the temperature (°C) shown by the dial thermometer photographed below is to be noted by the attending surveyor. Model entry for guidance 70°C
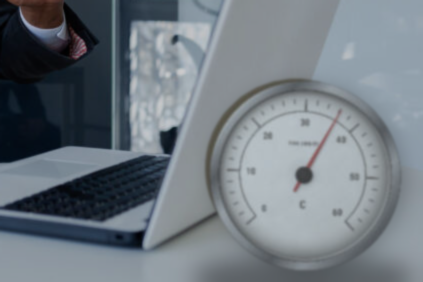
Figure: 36°C
